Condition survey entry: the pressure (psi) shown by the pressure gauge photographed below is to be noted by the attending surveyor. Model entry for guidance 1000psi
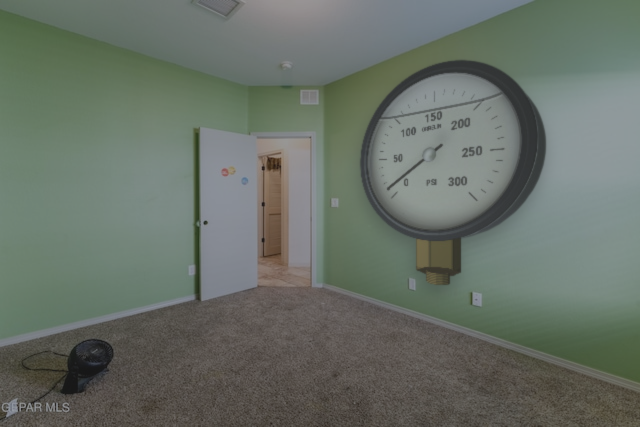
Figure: 10psi
